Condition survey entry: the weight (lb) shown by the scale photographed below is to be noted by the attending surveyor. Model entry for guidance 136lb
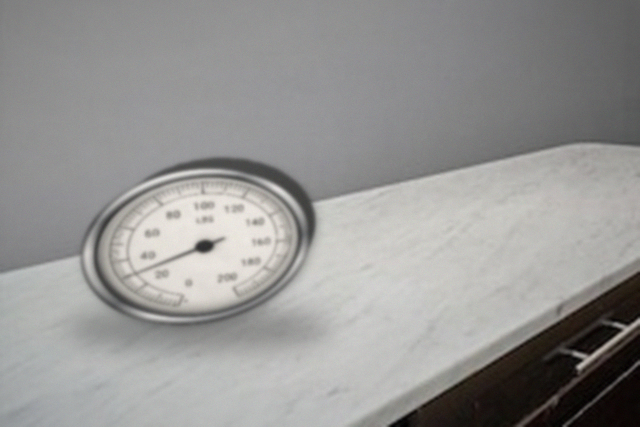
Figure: 30lb
